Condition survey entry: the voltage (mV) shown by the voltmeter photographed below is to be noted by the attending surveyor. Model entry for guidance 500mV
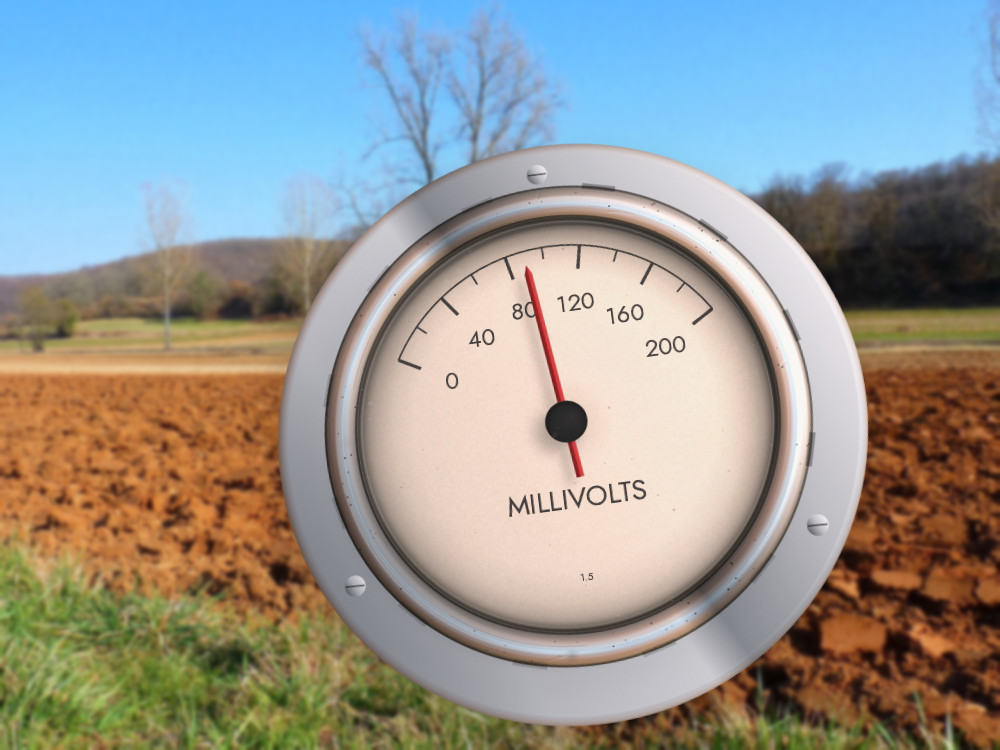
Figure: 90mV
